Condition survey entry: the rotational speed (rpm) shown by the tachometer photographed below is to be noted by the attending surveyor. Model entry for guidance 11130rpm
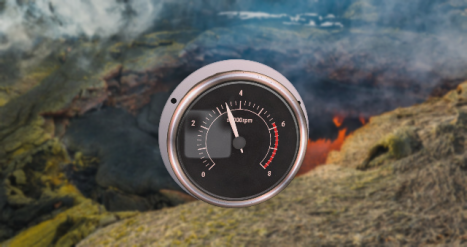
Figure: 3400rpm
